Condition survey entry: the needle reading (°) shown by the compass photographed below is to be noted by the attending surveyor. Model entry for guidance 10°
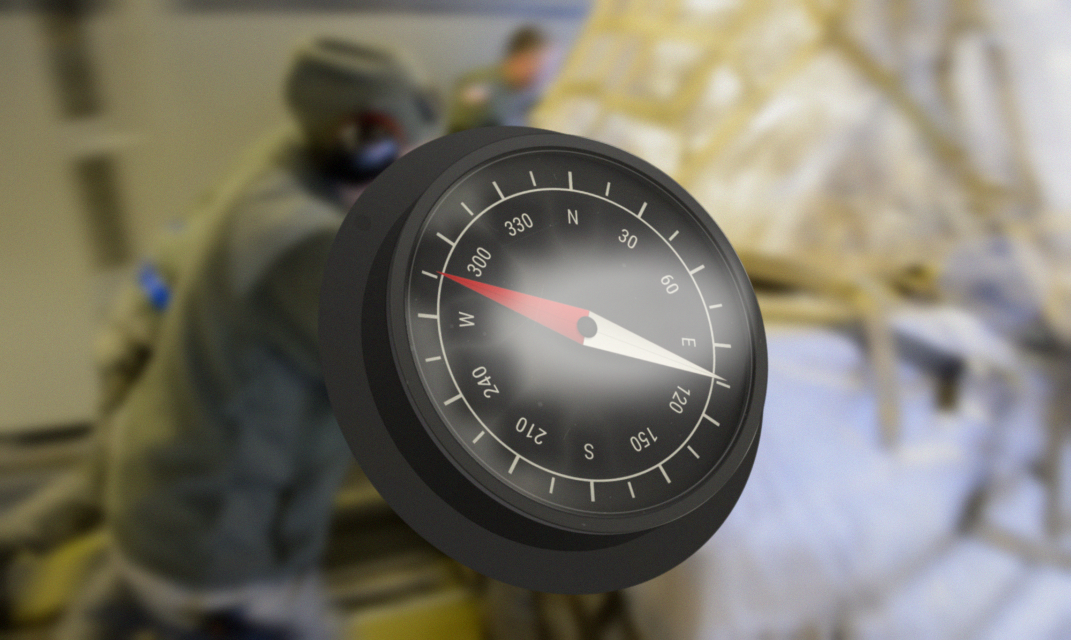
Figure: 285°
